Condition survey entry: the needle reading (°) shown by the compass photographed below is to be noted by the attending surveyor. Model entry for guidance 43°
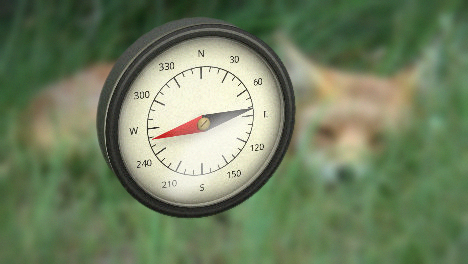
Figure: 260°
